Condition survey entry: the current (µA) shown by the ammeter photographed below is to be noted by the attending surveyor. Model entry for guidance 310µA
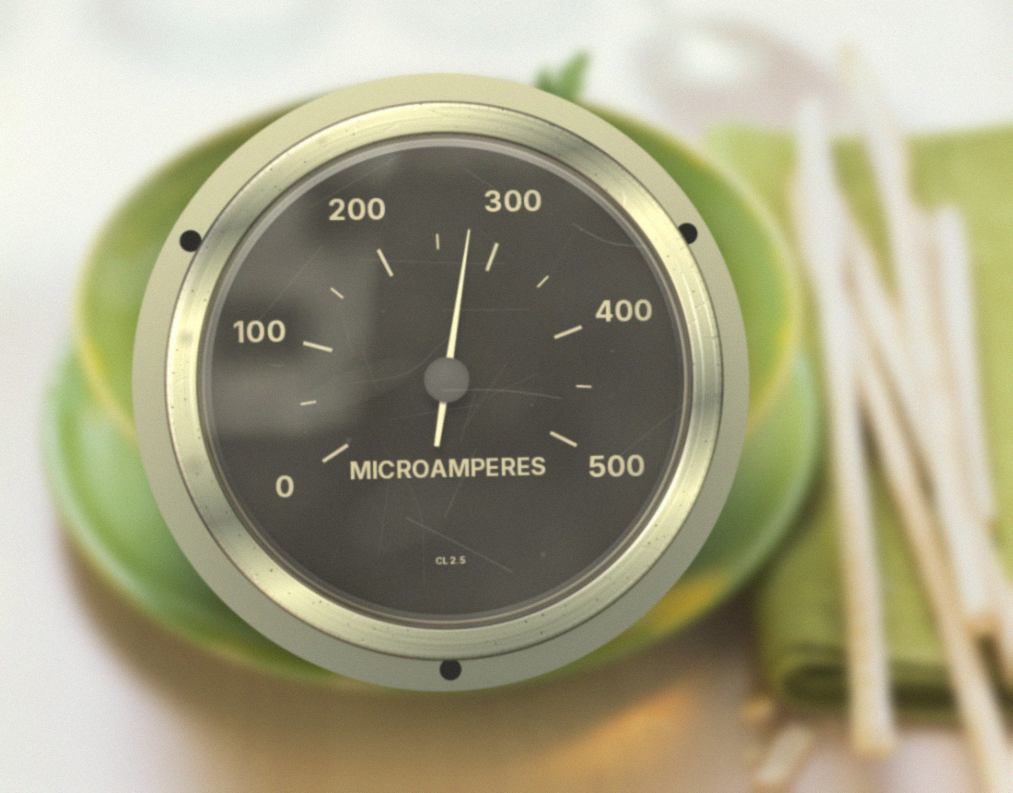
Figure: 275µA
